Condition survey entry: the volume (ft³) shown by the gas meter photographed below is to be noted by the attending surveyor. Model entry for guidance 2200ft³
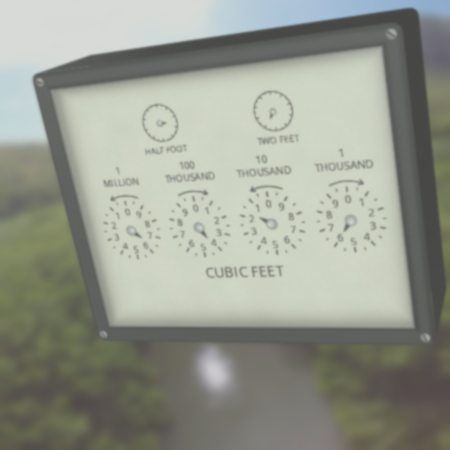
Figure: 641600ft³
